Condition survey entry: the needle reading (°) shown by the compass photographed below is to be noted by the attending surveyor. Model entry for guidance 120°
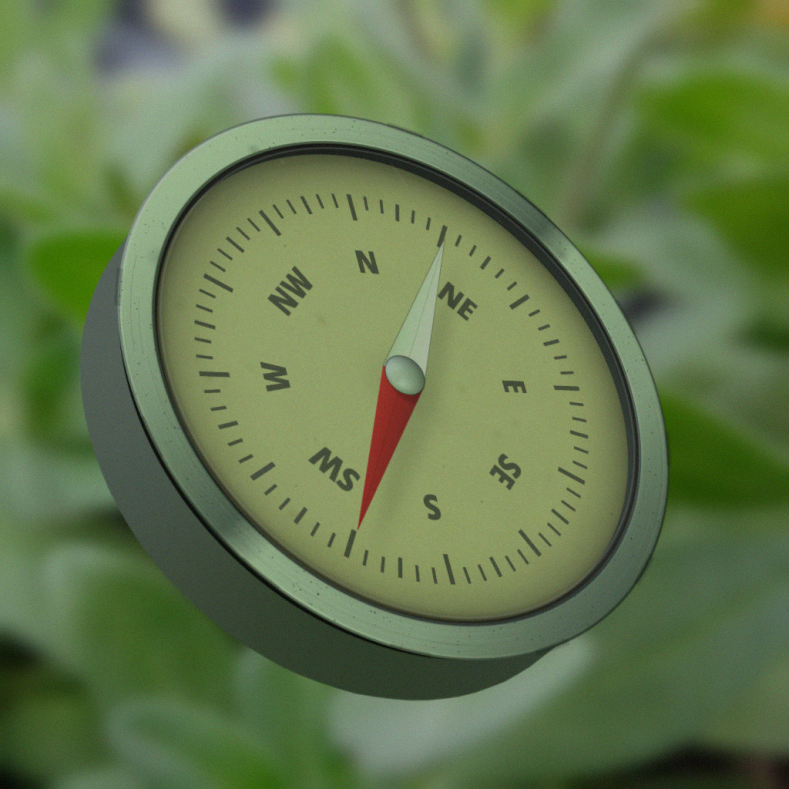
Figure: 210°
